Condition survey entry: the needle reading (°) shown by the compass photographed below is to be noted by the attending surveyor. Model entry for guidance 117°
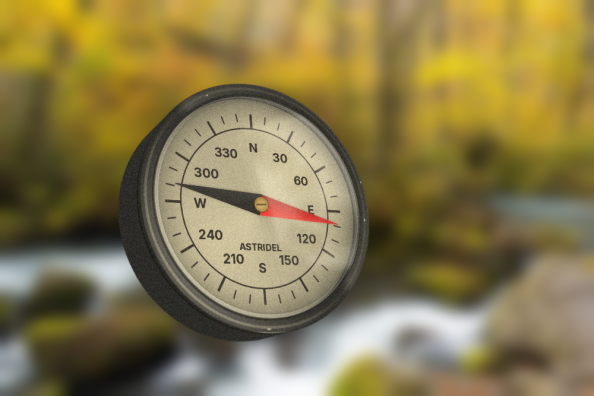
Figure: 100°
